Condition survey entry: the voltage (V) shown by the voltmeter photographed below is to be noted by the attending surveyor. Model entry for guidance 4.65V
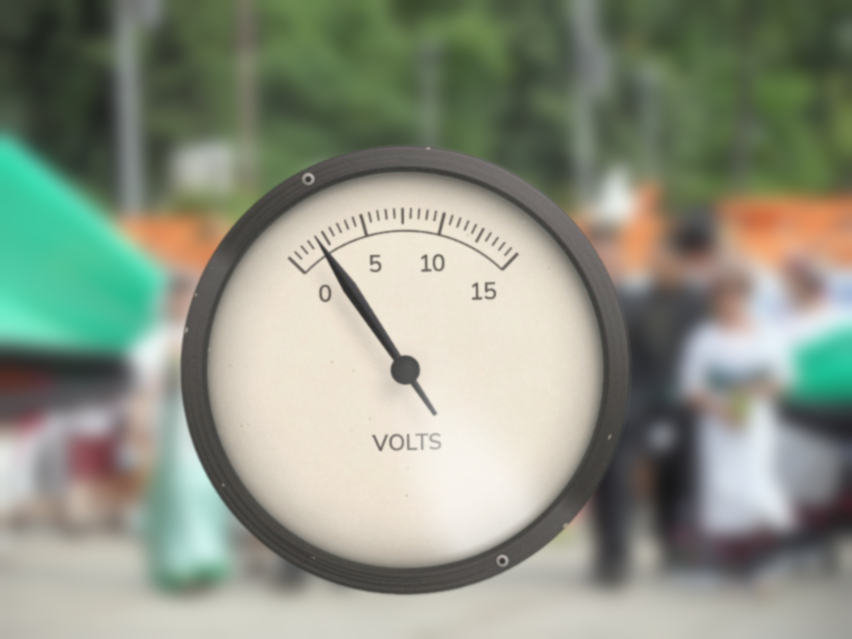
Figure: 2V
